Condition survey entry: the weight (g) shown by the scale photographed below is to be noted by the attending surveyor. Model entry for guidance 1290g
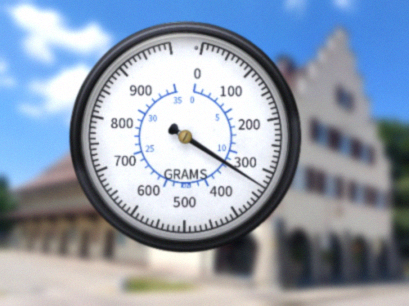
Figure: 330g
